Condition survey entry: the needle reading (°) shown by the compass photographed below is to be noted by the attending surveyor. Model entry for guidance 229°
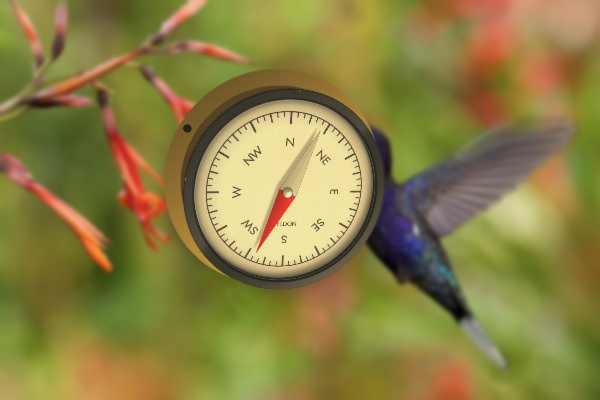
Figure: 205°
